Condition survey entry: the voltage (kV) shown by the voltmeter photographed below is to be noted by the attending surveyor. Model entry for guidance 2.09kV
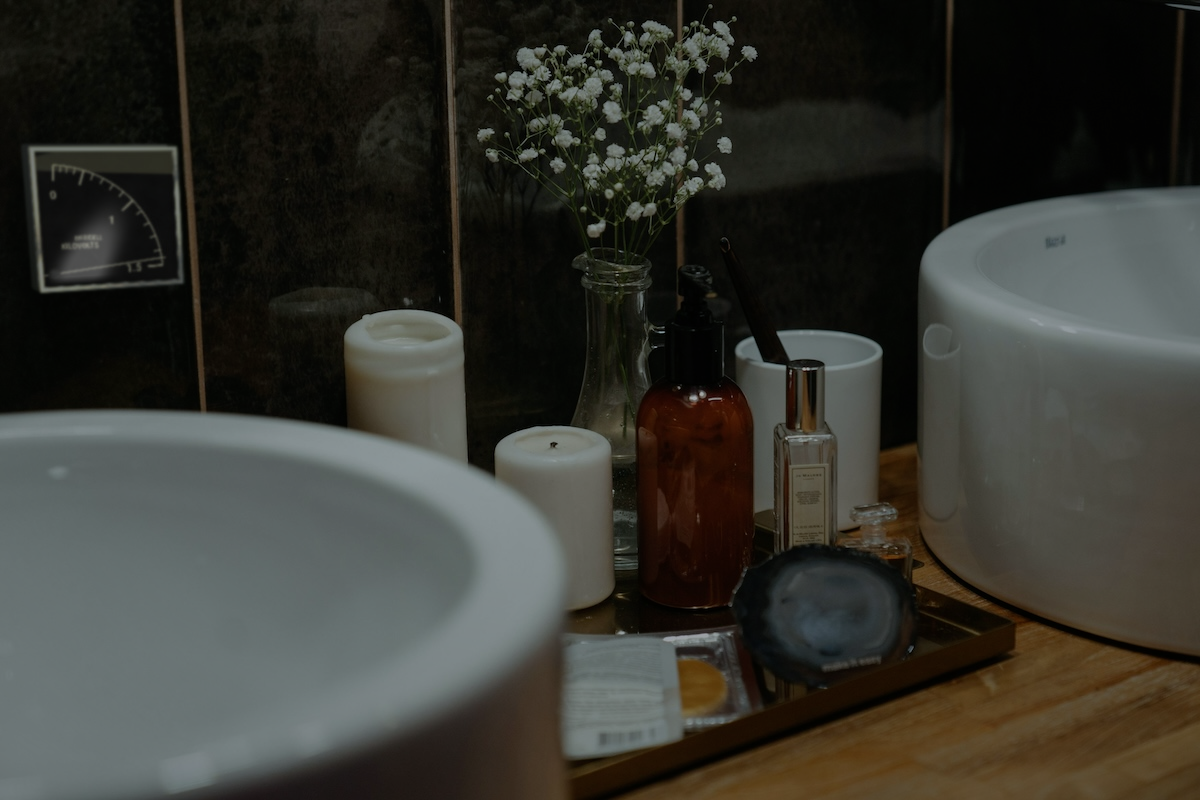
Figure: 1.45kV
